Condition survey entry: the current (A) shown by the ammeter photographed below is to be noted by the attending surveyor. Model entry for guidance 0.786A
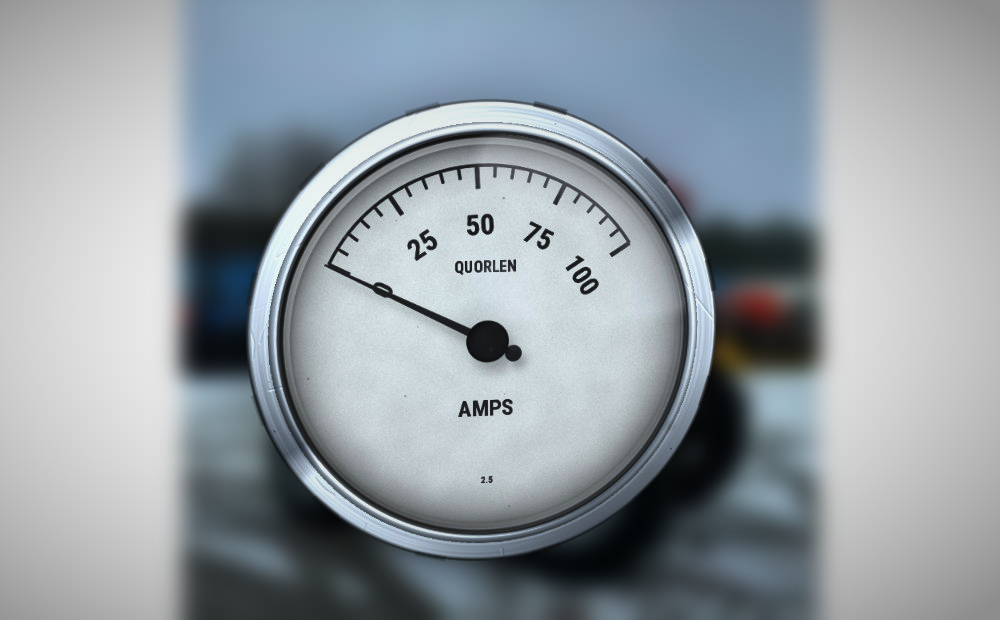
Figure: 0A
